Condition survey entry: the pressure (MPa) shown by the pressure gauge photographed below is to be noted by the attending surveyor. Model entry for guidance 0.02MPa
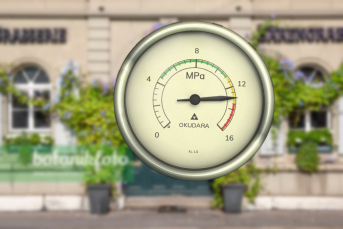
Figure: 13MPa
